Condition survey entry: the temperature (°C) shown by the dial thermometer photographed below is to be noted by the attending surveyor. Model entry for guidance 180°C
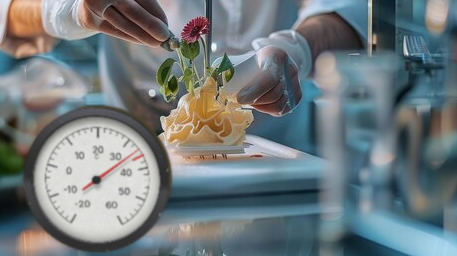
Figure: 34°C
